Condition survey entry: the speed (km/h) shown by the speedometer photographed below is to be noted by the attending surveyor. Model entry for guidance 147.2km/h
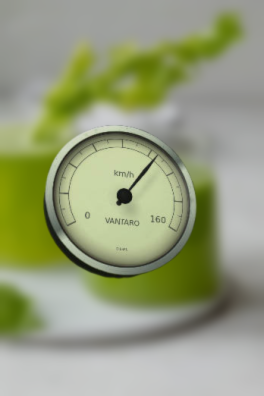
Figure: 105km/h
